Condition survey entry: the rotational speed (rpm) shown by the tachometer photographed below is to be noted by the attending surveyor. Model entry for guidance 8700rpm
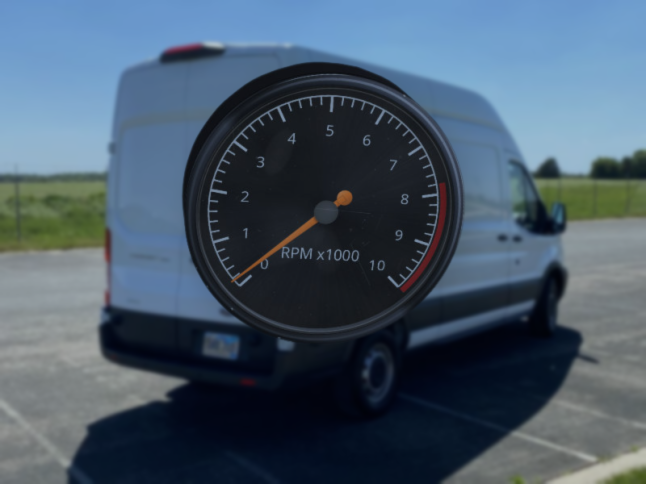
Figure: 200rpm
